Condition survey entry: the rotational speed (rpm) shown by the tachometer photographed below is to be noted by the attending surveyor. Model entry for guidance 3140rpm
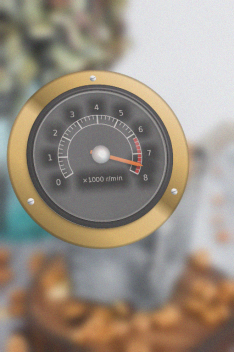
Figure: 7600rpm
